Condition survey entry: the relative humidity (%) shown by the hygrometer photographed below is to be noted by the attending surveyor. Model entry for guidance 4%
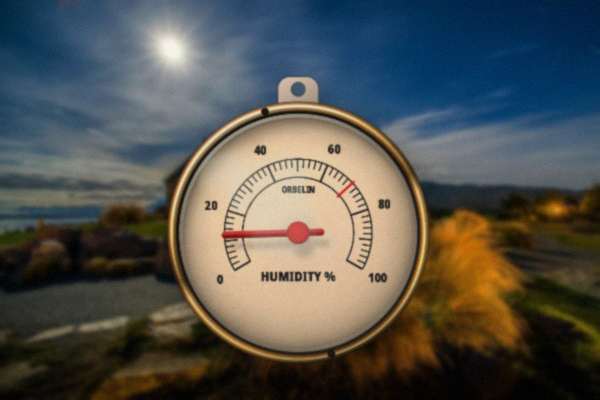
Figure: 12%
